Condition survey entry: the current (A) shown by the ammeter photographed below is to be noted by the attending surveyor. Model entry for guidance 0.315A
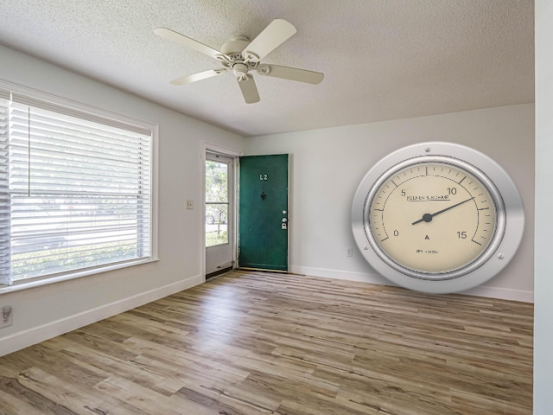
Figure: 11.5A
